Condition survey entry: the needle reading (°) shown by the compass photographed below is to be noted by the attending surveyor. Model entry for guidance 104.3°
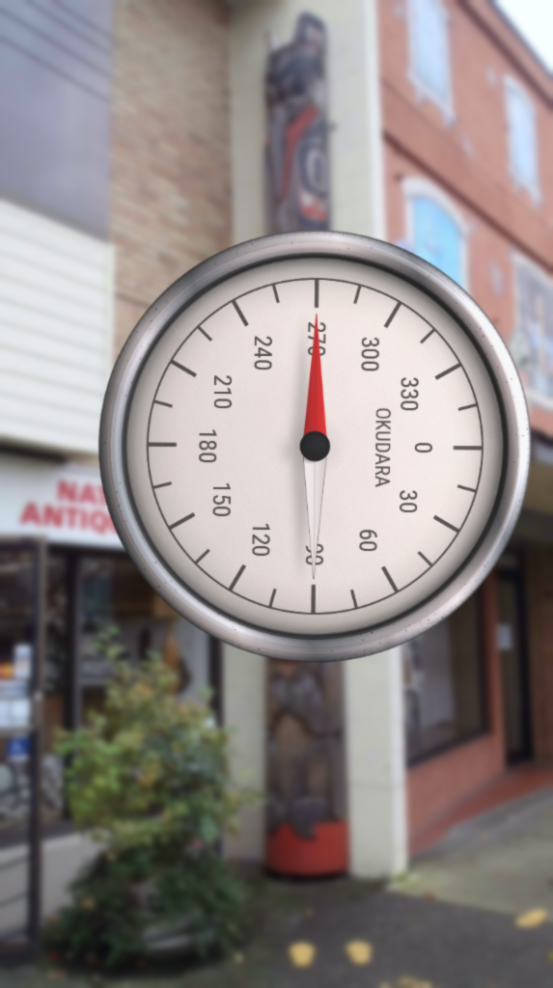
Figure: 270°
